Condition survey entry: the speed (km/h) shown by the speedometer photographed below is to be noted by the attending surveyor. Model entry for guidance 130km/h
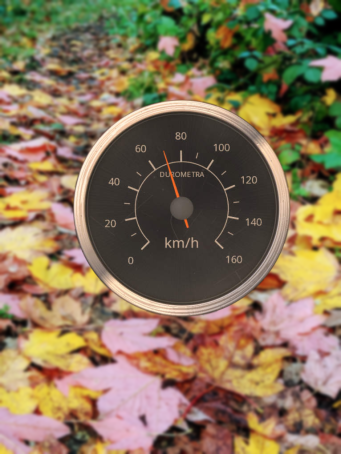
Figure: 70km/h
